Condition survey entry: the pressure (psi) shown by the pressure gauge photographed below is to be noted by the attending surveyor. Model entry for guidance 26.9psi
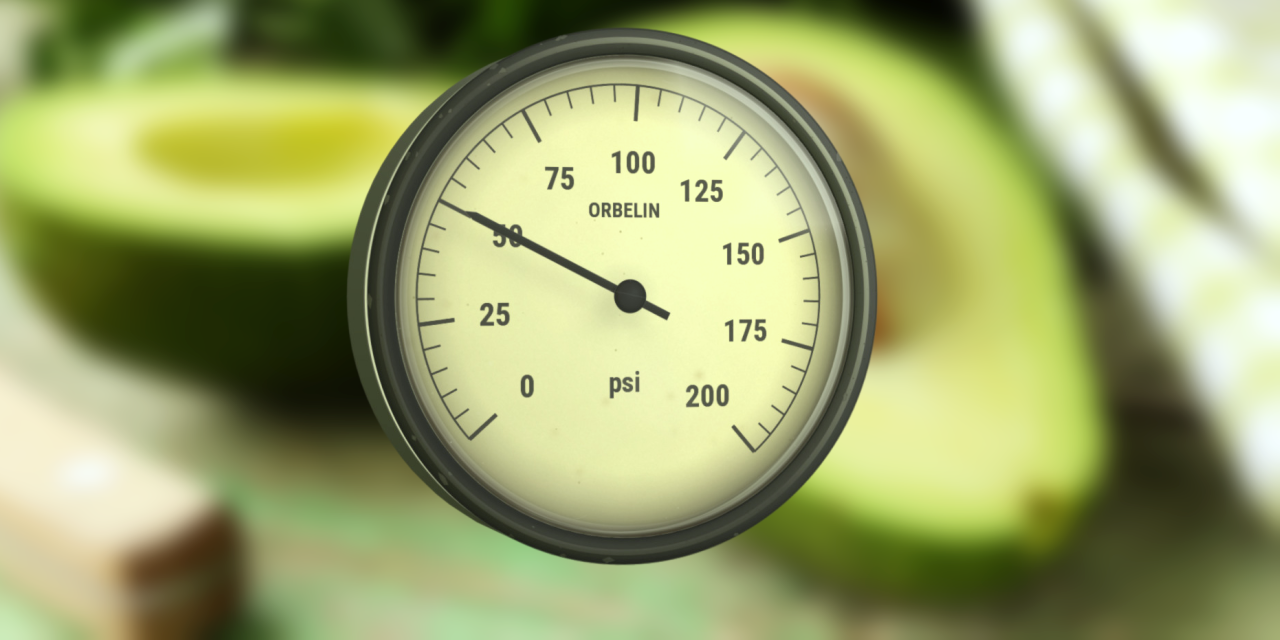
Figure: 50psi
